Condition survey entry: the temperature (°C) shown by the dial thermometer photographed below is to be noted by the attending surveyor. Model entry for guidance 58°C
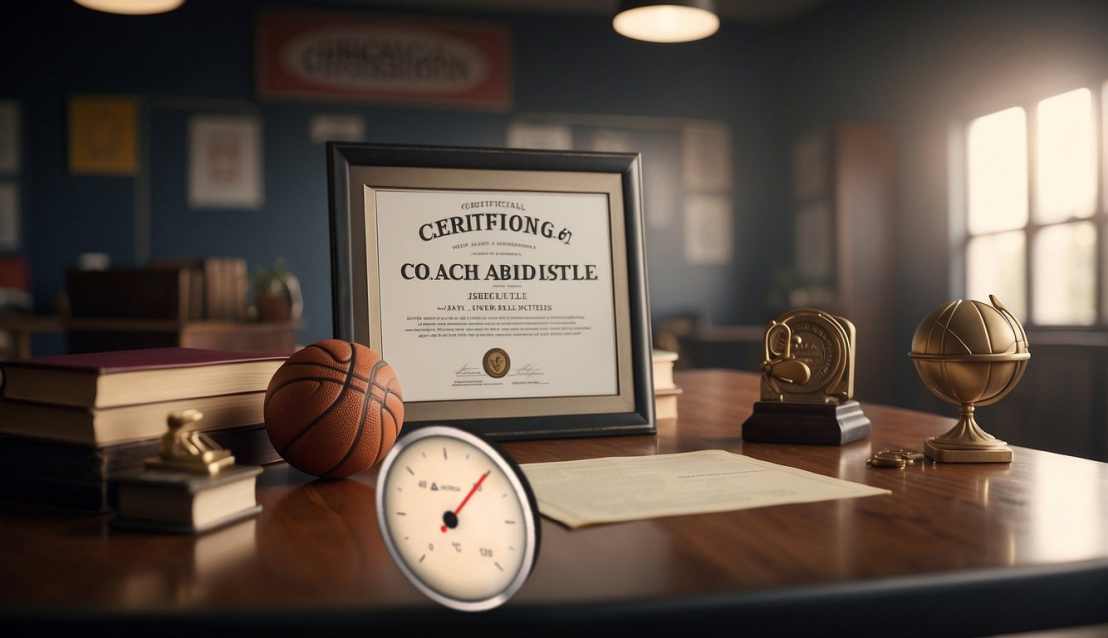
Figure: 80°C
